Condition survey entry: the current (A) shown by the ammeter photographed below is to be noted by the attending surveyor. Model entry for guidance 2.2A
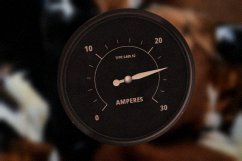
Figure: 24A
